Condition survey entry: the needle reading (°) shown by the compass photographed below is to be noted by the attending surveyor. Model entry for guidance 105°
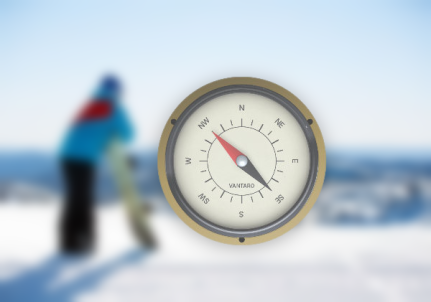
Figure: 315°
